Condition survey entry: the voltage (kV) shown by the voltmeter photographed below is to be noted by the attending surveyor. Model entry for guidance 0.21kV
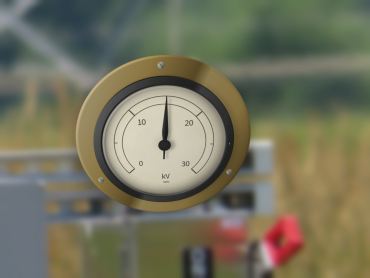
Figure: 15kV
